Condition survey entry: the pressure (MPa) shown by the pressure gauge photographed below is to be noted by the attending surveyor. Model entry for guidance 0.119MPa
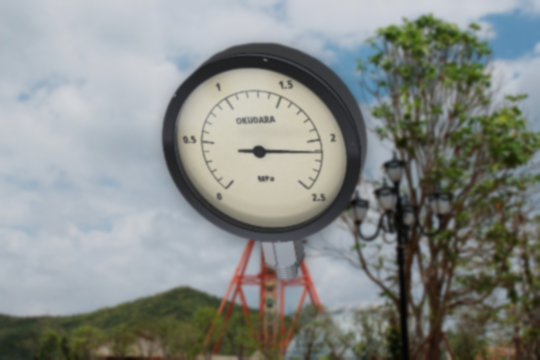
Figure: 2.1MPa
